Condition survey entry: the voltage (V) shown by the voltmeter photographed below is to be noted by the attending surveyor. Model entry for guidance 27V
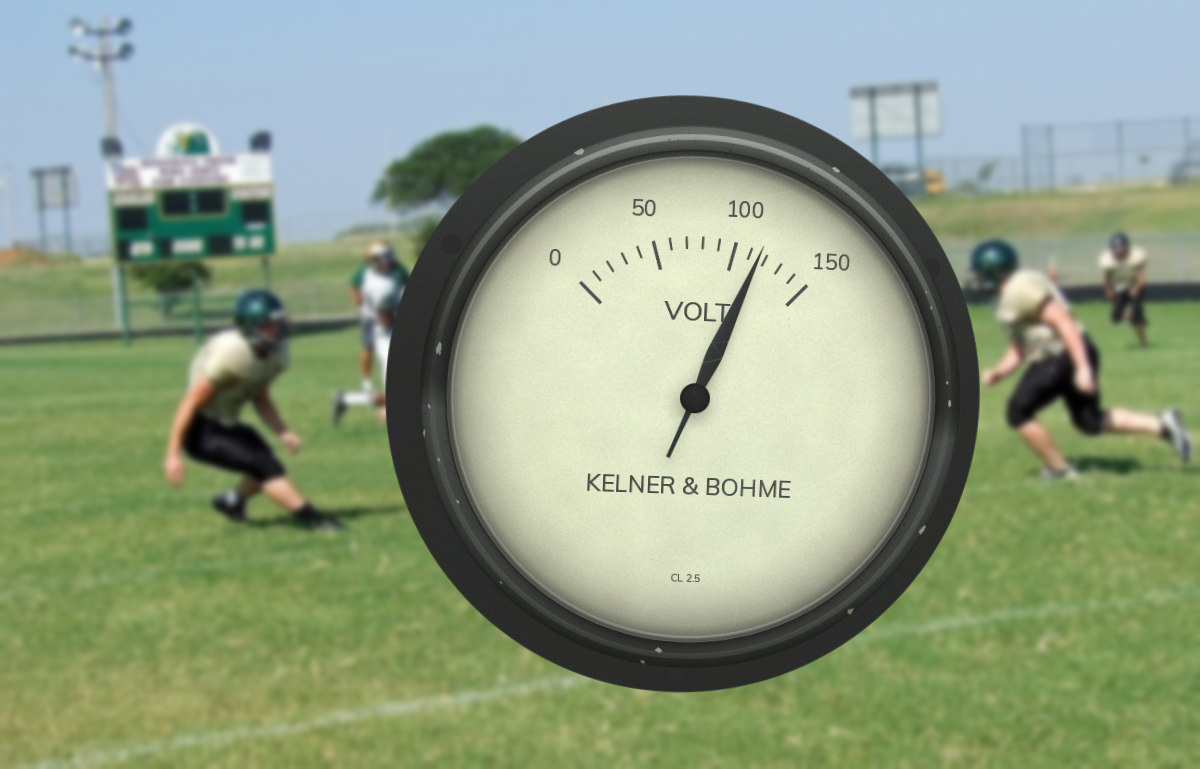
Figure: 115V
